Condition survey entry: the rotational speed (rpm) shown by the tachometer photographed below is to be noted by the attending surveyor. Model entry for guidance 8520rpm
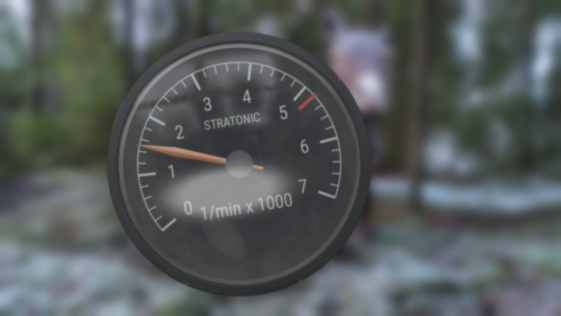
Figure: 1500rpm
